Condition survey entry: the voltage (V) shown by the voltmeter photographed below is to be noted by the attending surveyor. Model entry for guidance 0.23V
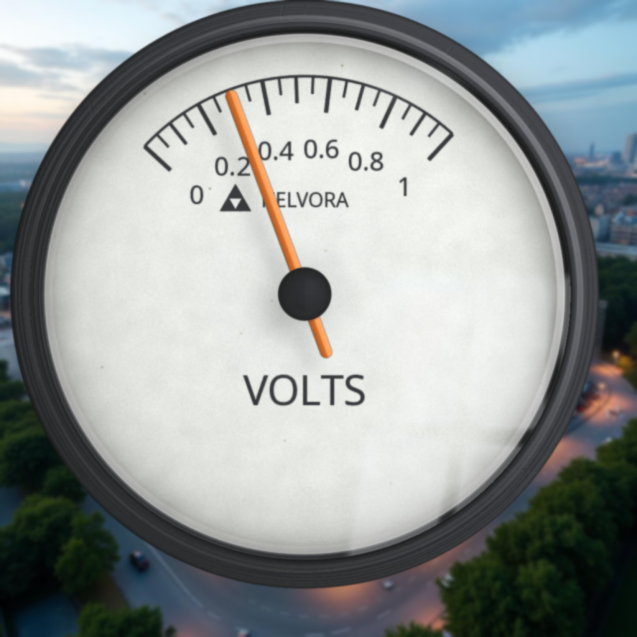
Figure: 0.3V
